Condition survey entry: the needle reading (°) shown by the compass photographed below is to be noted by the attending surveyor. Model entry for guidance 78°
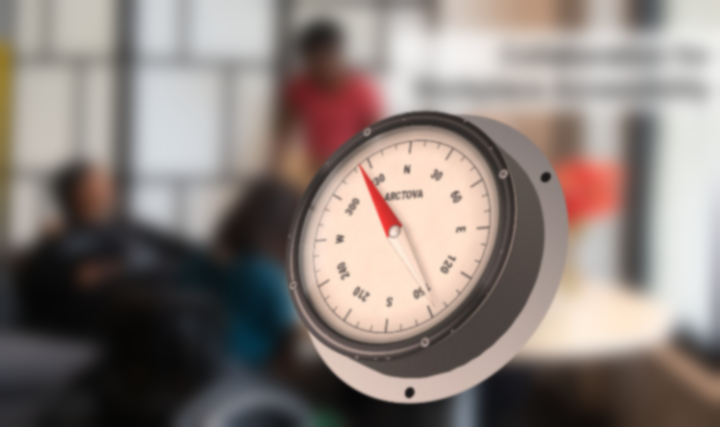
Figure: 325°
